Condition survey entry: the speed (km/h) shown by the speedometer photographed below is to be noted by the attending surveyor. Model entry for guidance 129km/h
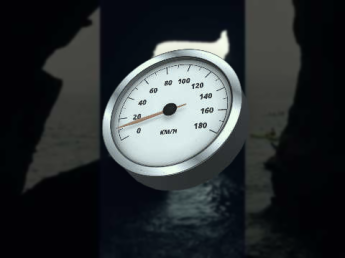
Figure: 10km/h
